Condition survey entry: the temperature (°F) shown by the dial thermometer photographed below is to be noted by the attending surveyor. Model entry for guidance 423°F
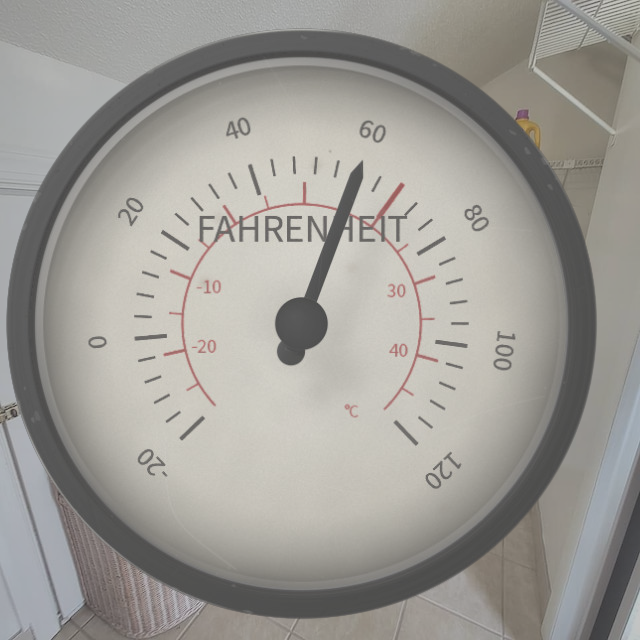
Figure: 60°F
